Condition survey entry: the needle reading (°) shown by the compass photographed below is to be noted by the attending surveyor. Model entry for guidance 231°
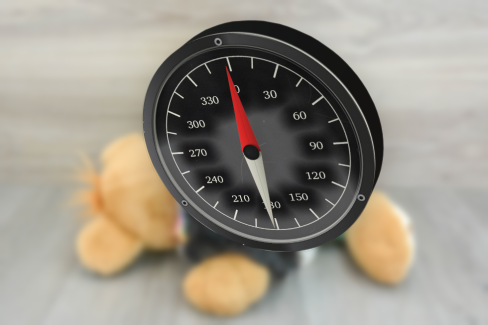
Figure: 0°
